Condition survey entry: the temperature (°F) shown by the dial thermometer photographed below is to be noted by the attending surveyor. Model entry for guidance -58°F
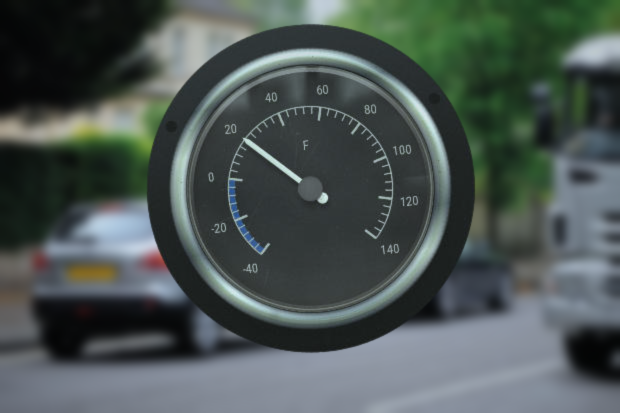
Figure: 20°F
